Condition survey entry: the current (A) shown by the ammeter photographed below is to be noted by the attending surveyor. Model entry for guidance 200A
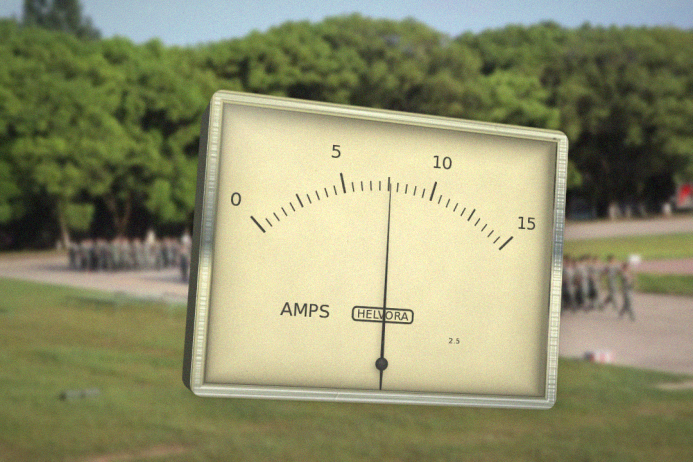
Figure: 7.5A
